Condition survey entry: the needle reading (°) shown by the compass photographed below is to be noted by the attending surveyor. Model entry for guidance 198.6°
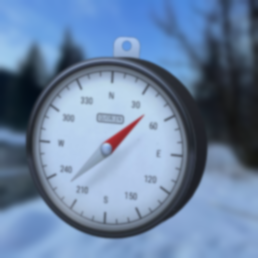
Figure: 45°
